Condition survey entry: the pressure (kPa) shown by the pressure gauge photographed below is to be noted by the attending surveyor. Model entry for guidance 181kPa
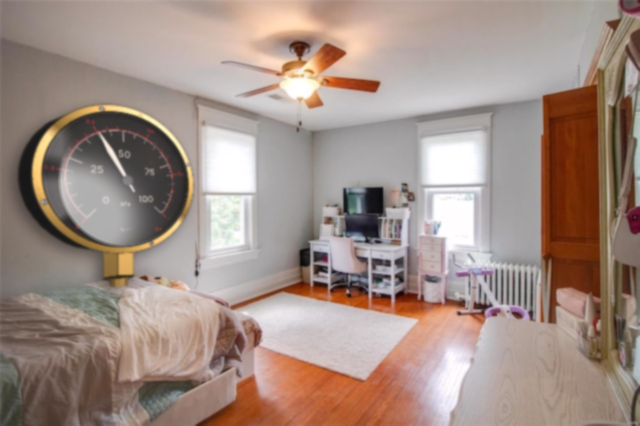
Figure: 40kPa
